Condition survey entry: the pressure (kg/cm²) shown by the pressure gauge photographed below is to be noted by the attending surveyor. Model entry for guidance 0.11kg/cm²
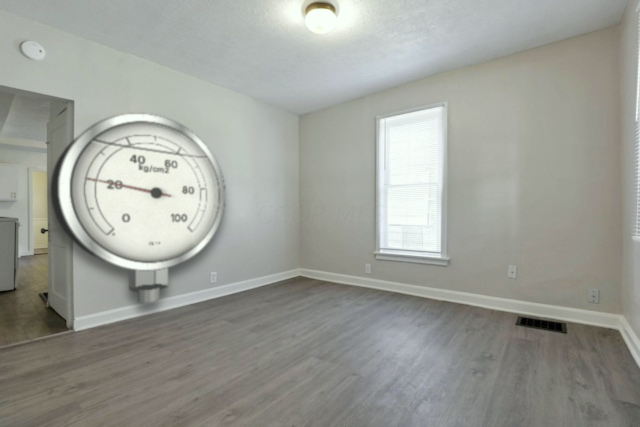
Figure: 20kg/cm²
